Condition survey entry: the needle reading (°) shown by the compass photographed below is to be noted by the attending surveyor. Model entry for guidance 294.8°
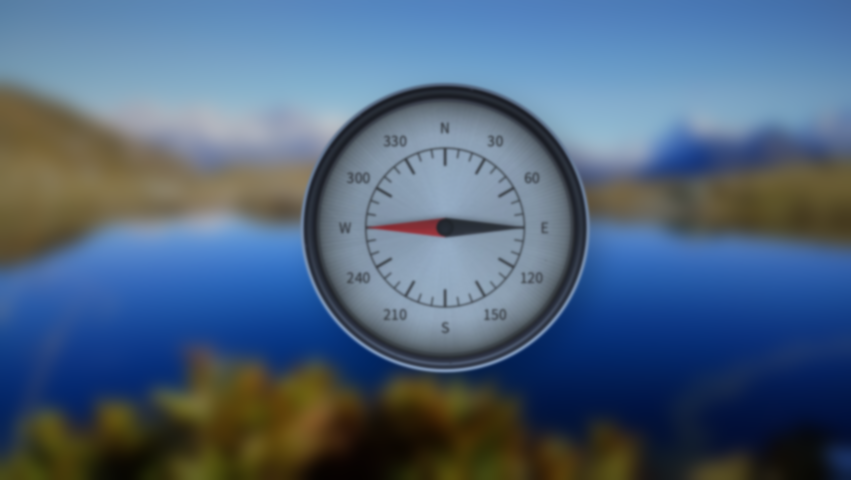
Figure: 270°
